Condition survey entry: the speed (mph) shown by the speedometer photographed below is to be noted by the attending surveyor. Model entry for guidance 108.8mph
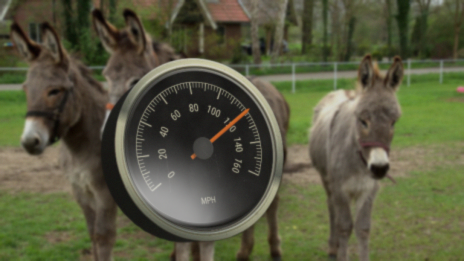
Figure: 120mph
